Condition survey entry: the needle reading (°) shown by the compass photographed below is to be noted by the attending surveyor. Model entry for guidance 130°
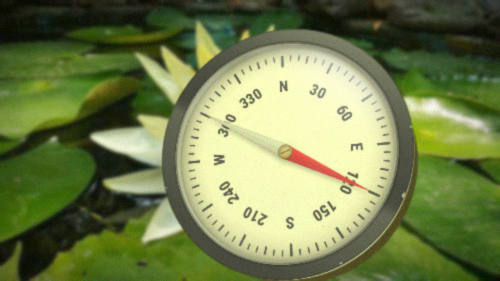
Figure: 120°
